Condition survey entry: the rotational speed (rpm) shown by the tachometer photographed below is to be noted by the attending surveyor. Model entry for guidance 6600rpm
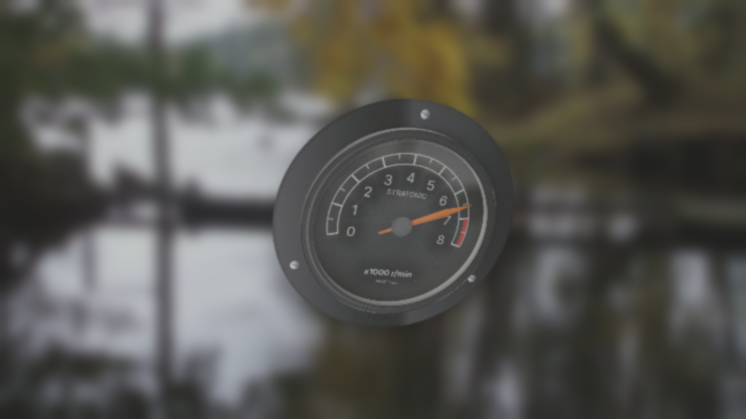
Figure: 6500rpm
